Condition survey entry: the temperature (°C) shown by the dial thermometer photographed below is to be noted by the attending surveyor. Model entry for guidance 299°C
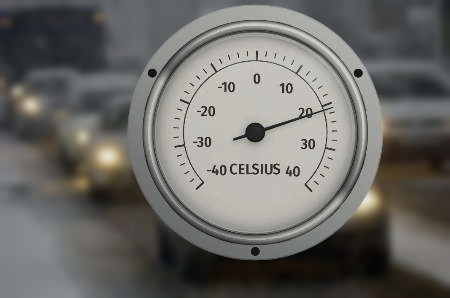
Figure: 21°C
